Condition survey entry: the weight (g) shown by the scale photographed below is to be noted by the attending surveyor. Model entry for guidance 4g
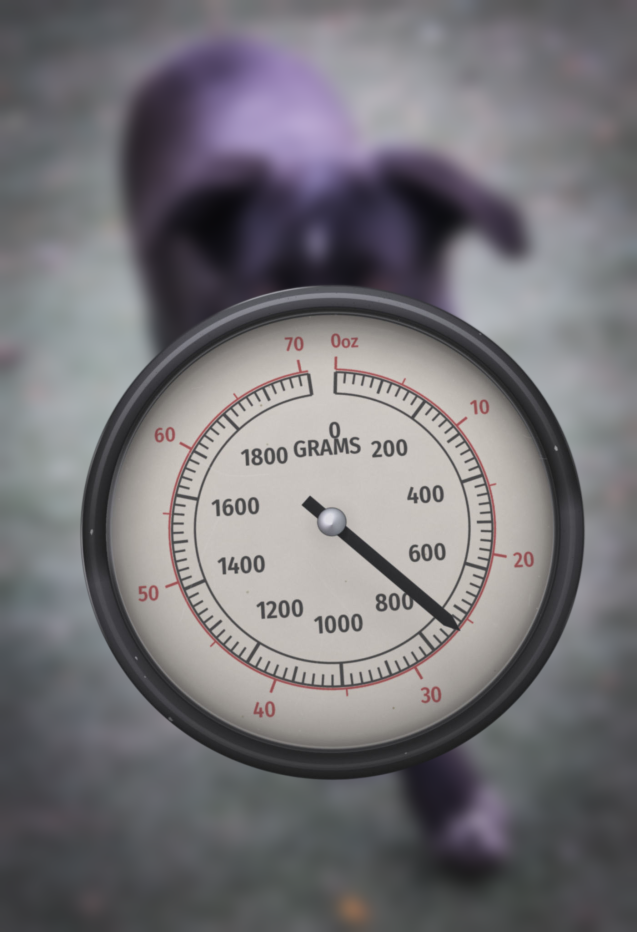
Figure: 740g
